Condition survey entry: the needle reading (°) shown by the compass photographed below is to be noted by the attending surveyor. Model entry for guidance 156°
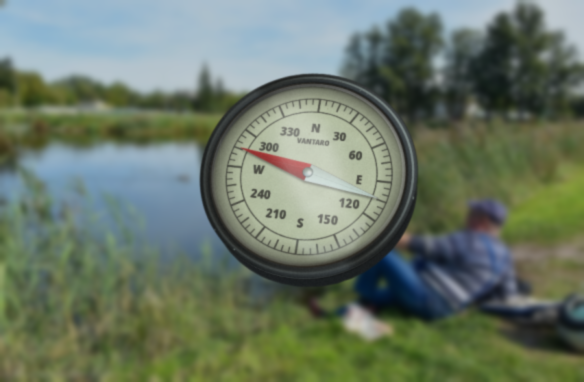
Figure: 285°
